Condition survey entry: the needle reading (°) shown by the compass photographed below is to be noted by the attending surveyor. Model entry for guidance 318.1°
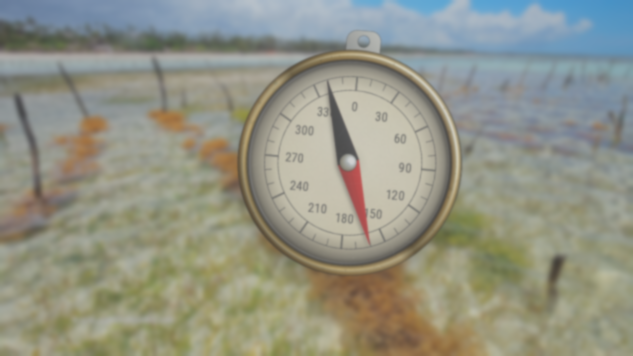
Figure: 160°
